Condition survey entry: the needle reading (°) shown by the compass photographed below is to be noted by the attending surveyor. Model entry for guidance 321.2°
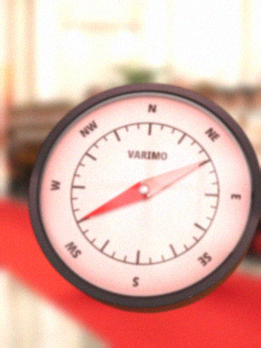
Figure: 240°
